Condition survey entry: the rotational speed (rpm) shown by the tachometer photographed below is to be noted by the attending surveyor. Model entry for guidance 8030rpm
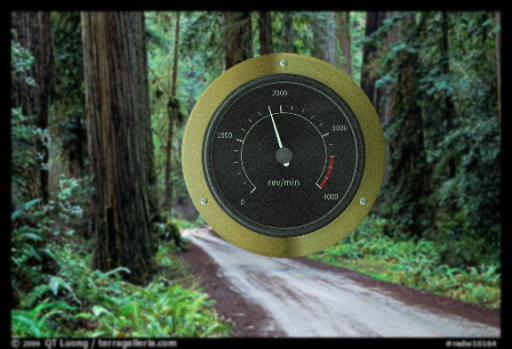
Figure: 1800rpm
